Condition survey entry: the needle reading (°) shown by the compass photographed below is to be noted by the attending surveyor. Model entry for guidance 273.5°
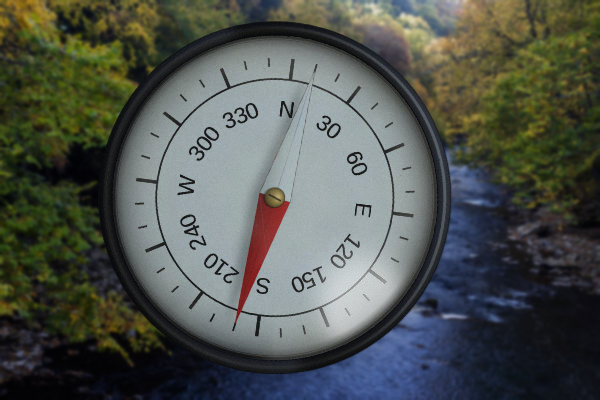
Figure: 190°
